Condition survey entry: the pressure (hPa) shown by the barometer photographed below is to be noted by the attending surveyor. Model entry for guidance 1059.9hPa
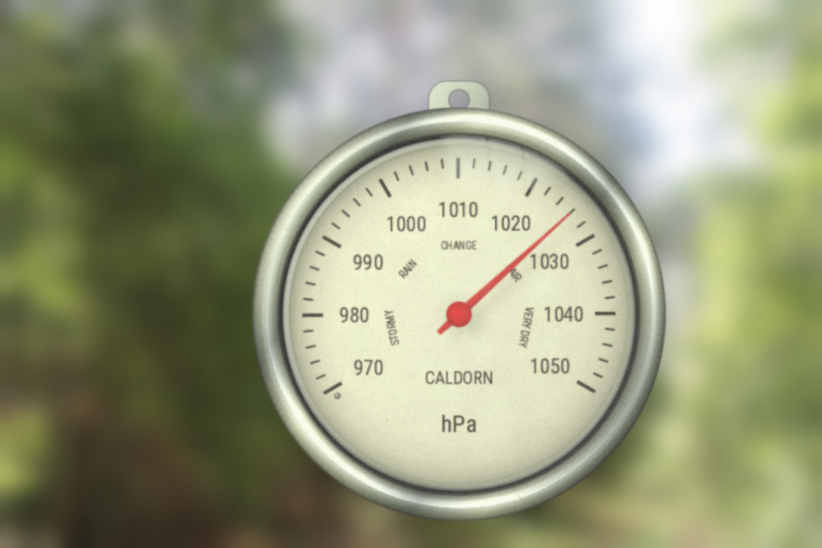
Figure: 1026hPa
